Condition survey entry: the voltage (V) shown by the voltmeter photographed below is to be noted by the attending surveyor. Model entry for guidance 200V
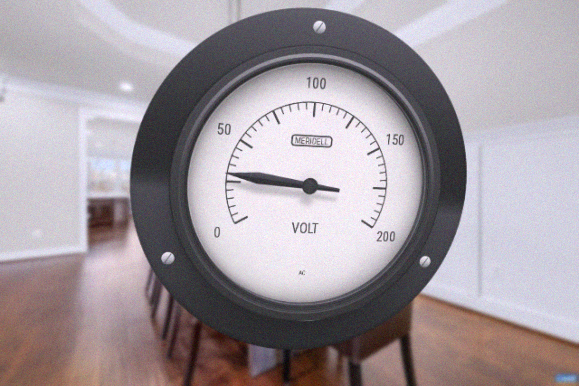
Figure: 30V
